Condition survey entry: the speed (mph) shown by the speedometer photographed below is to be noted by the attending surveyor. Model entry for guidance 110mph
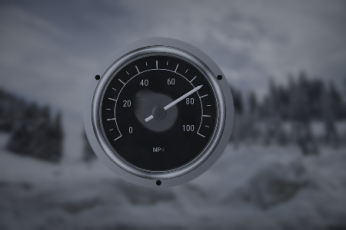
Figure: 75mph
